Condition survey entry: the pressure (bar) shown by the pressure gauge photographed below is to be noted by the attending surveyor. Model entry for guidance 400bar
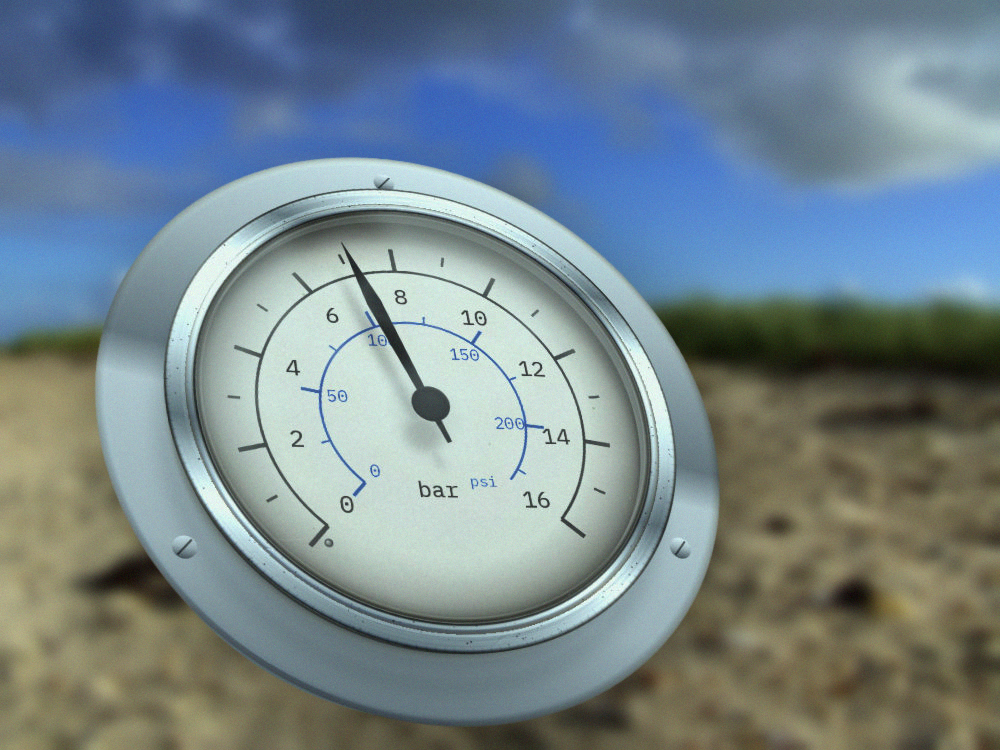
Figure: 7bar
